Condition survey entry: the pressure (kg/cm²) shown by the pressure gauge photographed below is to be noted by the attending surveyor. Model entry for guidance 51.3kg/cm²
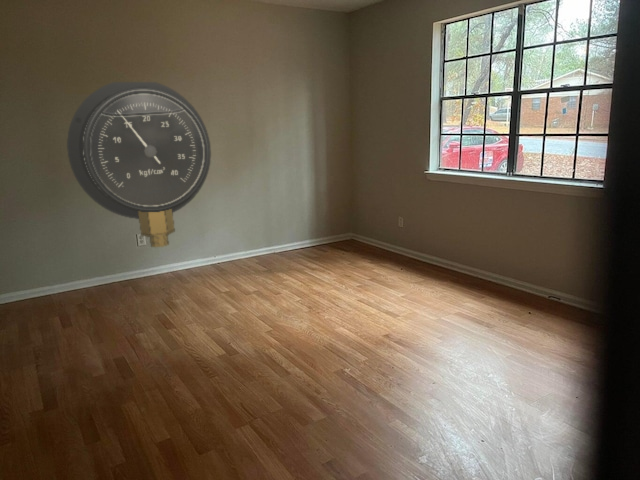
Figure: 15kg/cm²
